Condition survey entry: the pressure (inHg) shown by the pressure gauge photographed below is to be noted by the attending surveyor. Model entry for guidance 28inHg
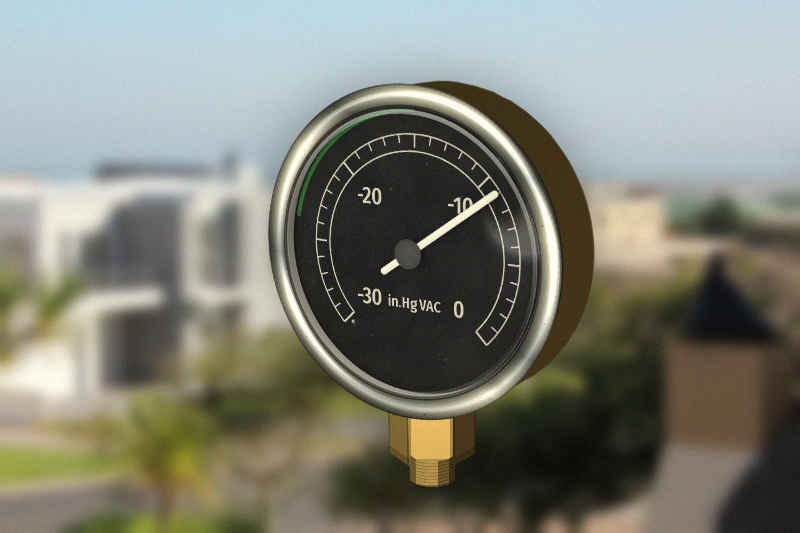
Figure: -9inHg
